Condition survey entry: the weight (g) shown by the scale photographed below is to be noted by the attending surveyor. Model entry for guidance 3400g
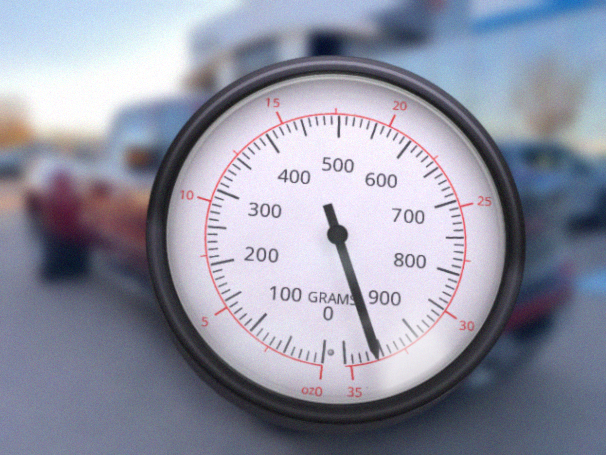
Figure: 960g
